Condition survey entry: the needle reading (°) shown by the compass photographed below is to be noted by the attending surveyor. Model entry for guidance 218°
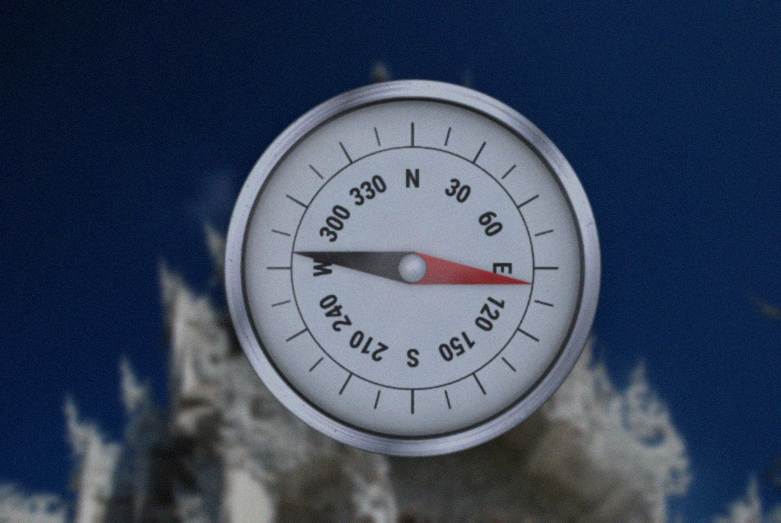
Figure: 97.5°
